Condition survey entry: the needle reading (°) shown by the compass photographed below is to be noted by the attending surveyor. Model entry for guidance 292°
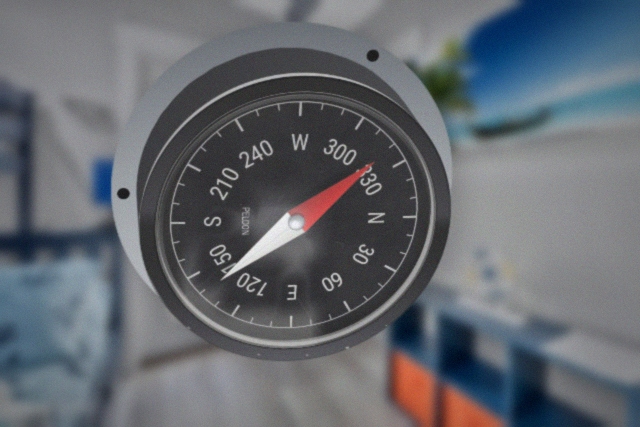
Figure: 320°
